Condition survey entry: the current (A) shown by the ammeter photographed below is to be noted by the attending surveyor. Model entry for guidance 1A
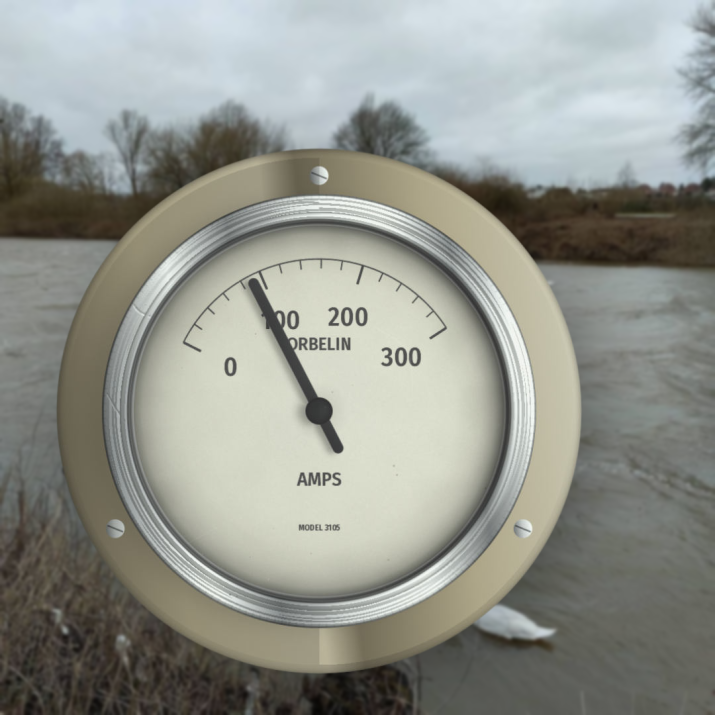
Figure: 90A
